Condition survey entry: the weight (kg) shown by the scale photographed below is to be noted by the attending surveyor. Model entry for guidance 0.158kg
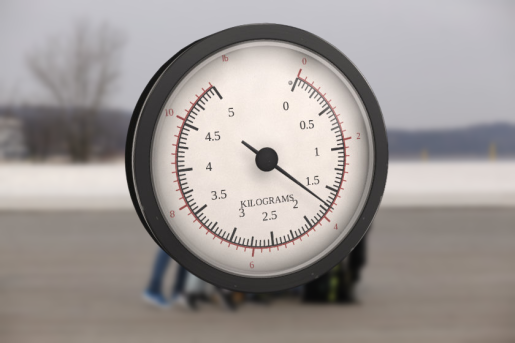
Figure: 1.7kg
